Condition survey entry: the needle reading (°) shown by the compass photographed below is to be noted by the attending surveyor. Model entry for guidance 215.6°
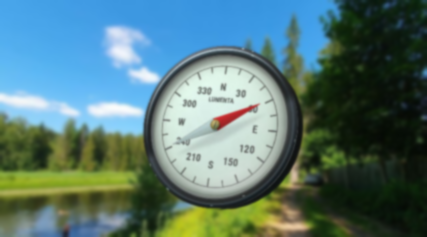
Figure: 60°
